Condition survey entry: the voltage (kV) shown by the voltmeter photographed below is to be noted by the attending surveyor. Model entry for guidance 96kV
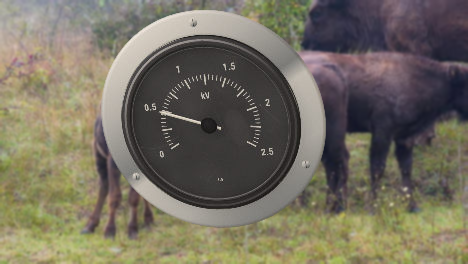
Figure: 0.5kV
